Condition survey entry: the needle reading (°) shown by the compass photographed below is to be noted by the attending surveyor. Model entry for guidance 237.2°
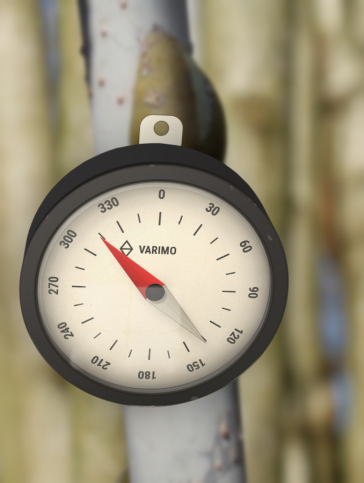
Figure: 315°
